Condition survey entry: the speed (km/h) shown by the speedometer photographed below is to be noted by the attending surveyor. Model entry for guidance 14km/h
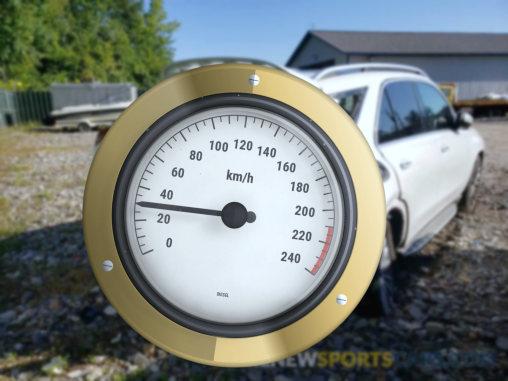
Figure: 30km/h
